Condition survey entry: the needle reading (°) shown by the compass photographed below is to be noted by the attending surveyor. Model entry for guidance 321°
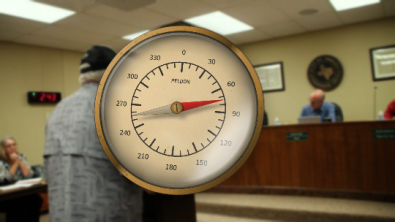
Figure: 75°
